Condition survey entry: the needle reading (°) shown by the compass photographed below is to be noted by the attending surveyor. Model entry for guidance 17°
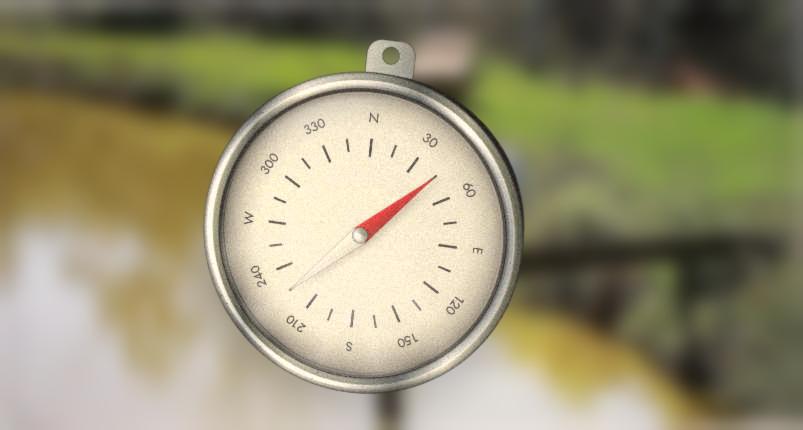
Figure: 45°
